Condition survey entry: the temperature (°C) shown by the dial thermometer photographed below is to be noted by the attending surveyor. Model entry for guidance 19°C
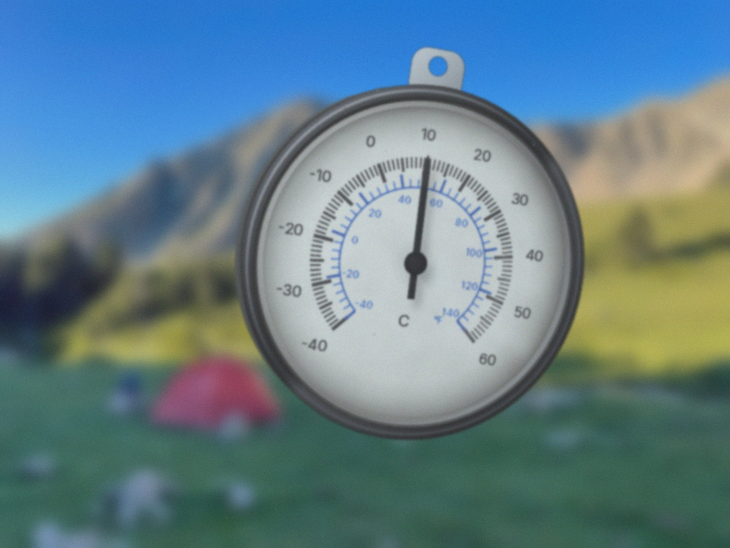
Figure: 10°C
